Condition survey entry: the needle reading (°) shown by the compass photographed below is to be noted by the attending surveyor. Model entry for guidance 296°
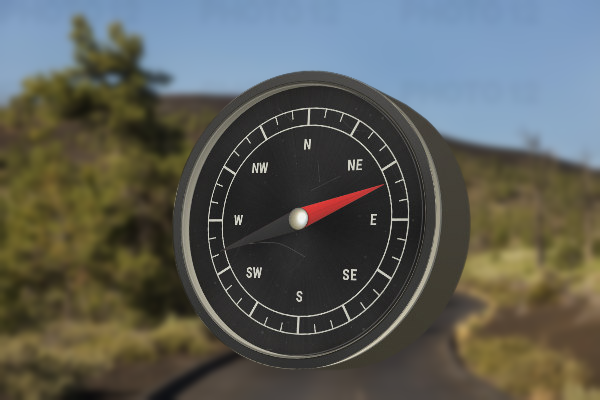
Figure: 70°
